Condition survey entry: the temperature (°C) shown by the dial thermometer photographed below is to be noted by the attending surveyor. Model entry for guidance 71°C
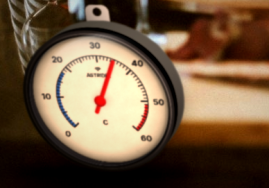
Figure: 35°C
